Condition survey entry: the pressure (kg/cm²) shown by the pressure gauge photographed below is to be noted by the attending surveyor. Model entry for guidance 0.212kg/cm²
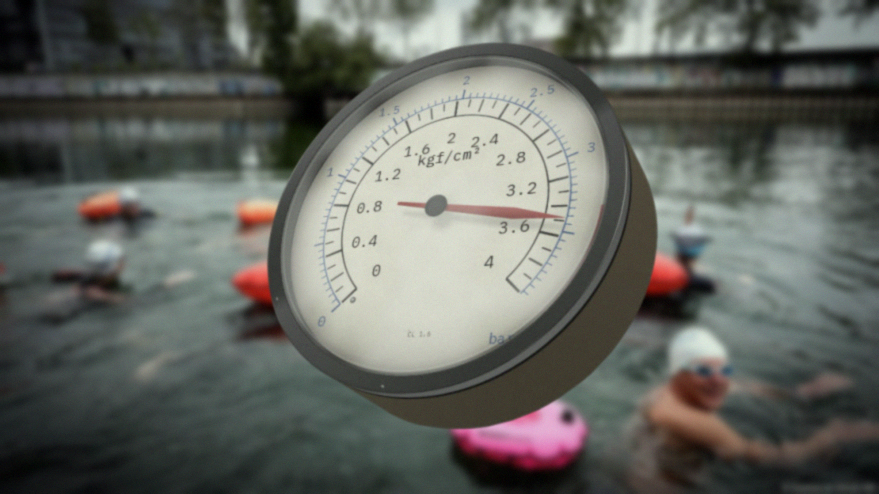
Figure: 3.5kg/cm²
